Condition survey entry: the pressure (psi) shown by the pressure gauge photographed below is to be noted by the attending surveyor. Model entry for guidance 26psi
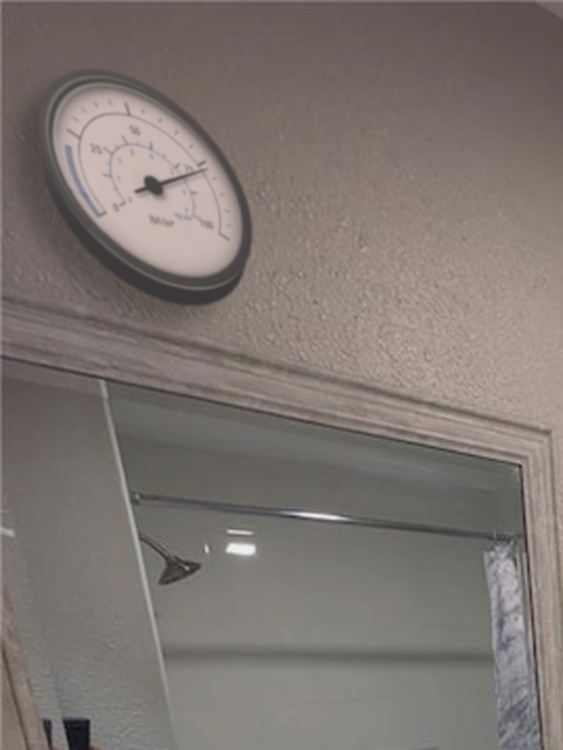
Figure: 77.5psi
